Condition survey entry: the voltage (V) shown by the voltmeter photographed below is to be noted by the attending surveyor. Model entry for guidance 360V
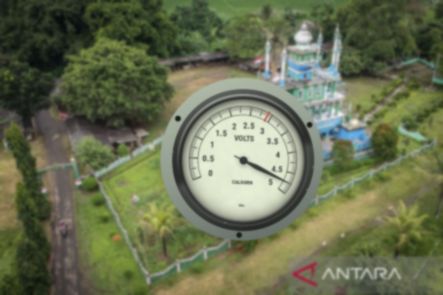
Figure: 4.75V
